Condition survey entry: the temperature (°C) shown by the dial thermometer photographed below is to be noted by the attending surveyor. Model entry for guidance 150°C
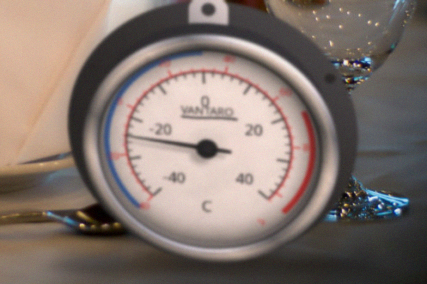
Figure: -24°C
